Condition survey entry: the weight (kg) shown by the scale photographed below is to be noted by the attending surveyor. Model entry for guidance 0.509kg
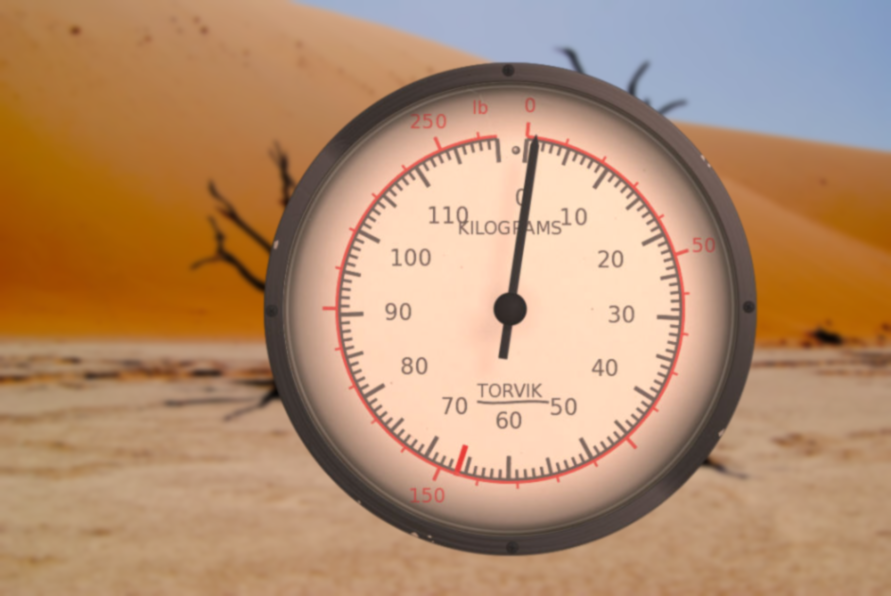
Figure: 1kg
